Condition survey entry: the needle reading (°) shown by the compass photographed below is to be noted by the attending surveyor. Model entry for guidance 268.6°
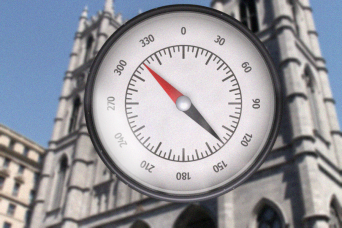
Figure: 315°
